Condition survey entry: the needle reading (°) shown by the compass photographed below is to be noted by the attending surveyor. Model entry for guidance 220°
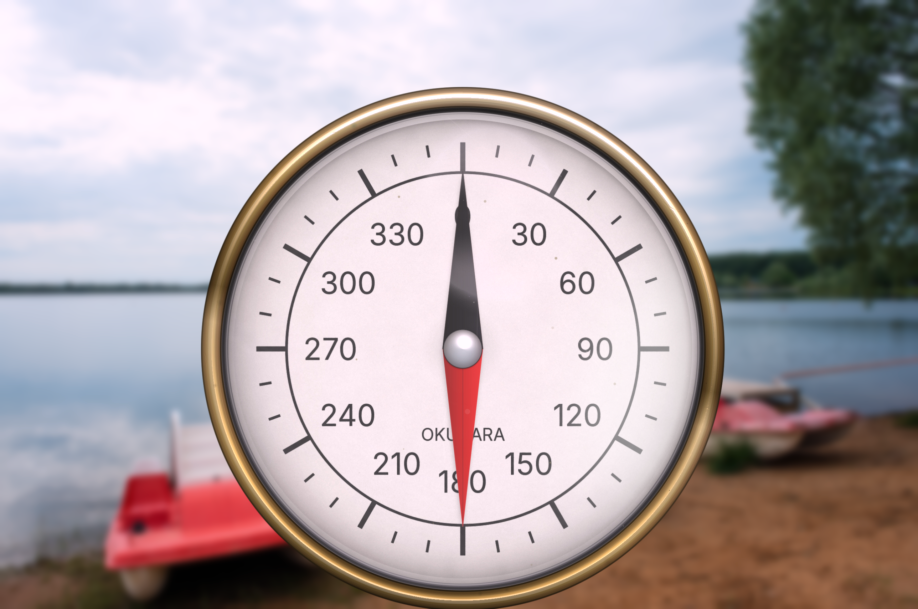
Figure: 180°
